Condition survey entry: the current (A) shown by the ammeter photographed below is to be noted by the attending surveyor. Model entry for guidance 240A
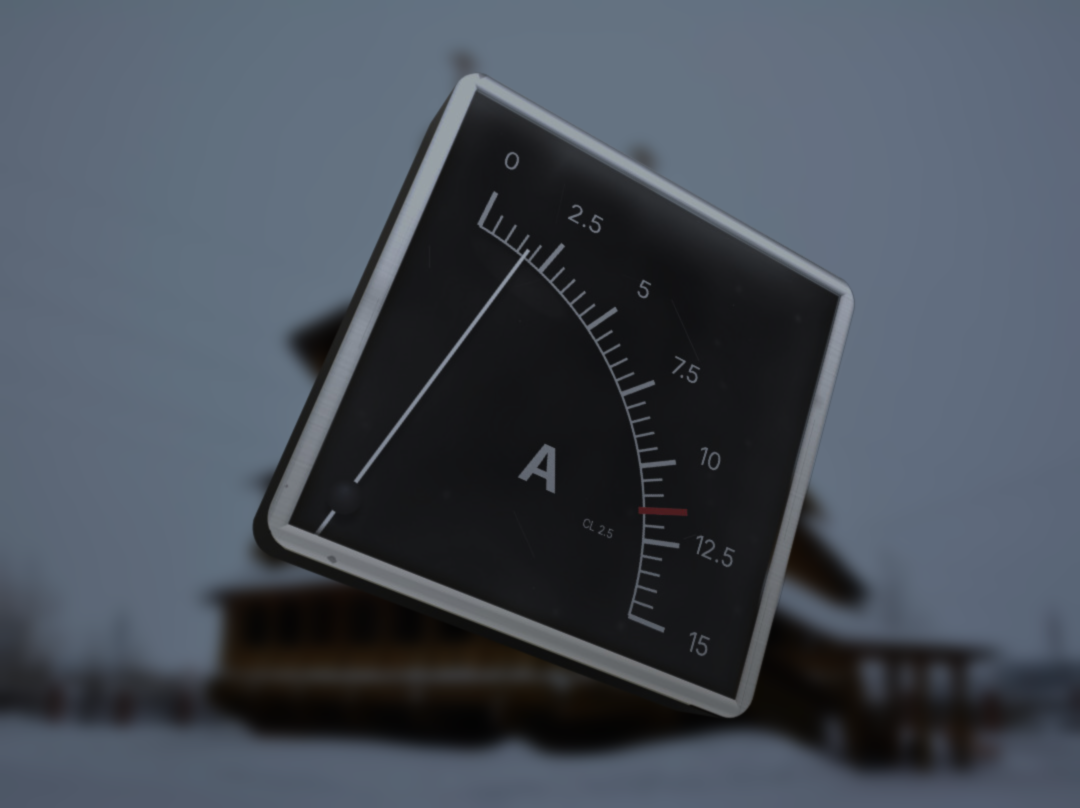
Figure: 1.75A
